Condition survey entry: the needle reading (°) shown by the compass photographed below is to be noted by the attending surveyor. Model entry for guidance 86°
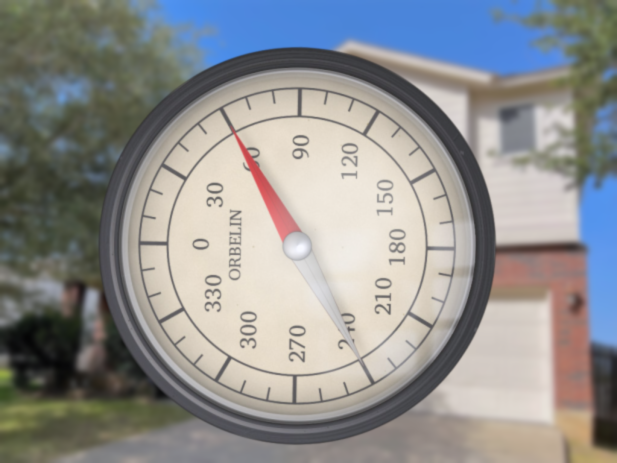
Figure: 60°
